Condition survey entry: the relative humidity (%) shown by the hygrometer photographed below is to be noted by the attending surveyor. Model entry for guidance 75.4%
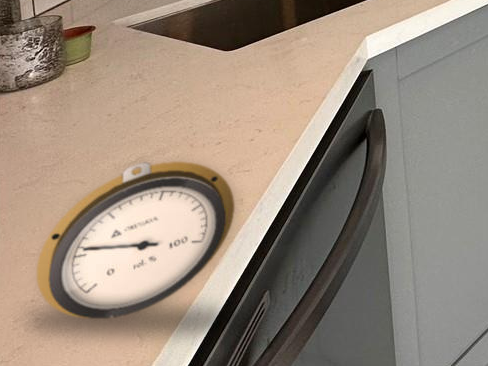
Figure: 24%
